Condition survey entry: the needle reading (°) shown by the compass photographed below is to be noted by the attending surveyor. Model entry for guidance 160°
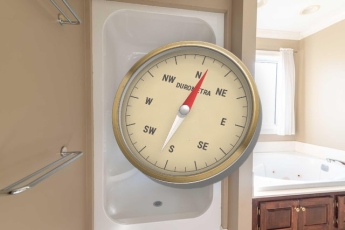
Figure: 10°
